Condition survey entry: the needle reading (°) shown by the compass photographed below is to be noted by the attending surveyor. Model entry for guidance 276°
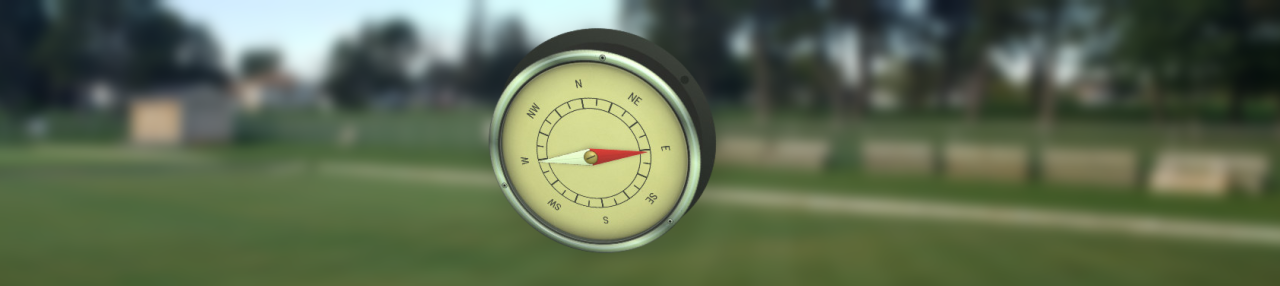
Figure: 90°
